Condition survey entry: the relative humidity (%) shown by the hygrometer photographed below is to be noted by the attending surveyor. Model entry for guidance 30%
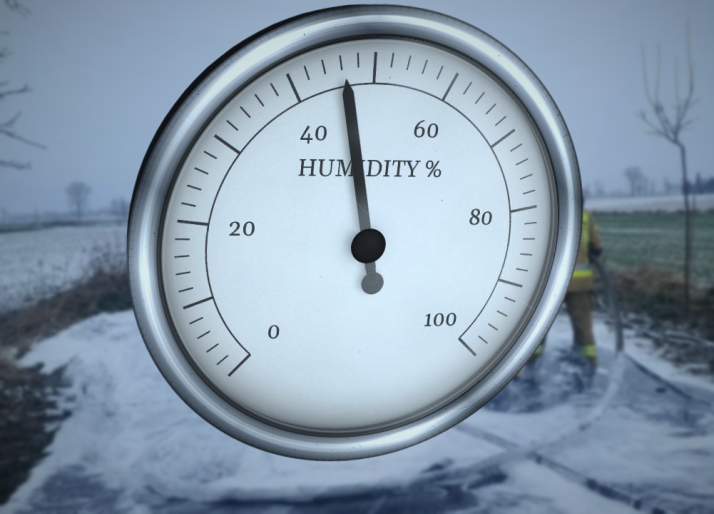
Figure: 46%
